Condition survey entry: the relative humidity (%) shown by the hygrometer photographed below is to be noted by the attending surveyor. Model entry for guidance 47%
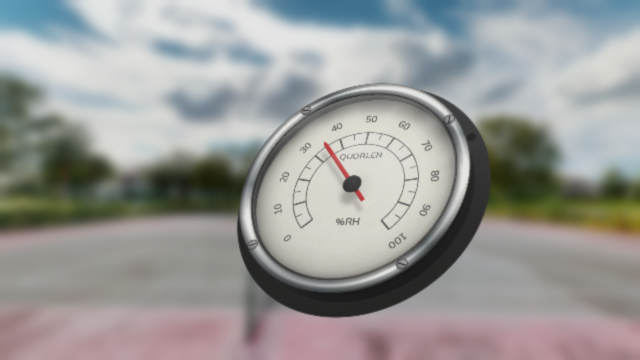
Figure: 35%
